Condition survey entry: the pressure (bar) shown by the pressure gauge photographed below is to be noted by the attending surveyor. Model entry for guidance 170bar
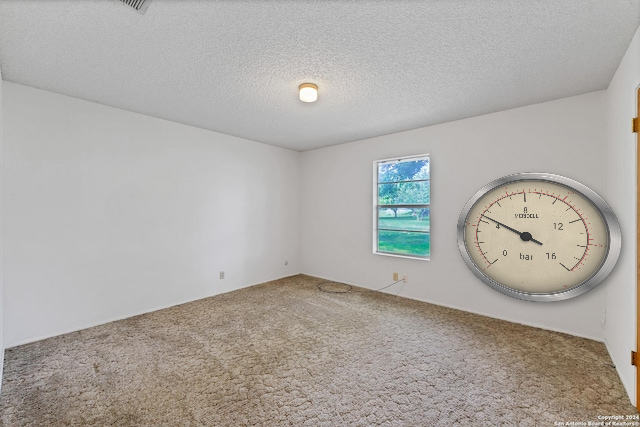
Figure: 4.5bar
